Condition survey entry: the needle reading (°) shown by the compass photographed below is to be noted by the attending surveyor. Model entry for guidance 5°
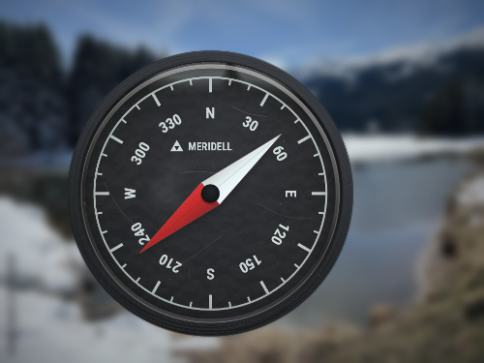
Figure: 230°
